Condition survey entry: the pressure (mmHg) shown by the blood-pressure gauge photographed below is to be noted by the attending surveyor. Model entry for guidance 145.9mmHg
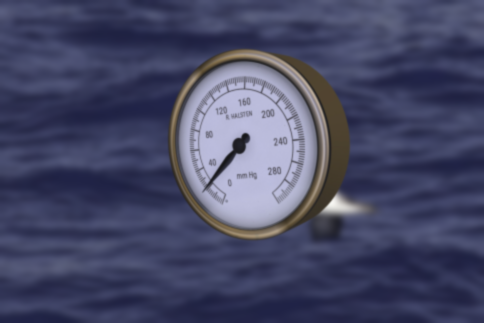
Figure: 20mmHg
